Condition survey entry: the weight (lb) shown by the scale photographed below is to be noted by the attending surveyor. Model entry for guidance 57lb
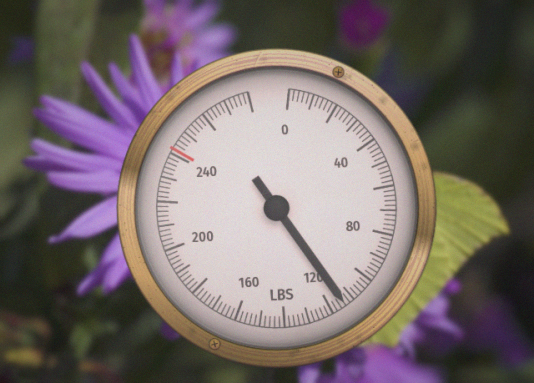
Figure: 114lb
